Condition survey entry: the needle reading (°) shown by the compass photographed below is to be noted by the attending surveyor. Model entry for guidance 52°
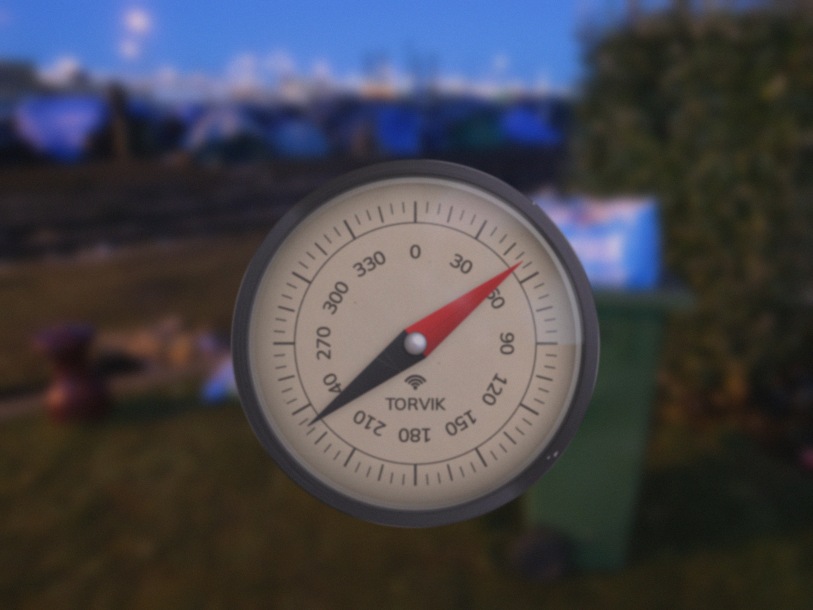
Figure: 52.5°
